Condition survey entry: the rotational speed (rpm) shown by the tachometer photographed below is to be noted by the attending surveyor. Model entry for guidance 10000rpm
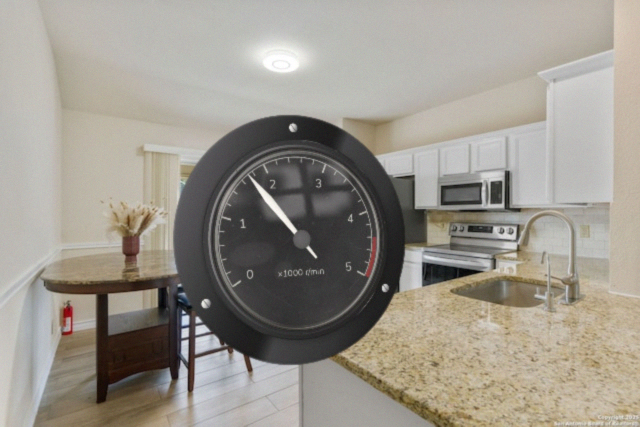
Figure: 1700rpm
